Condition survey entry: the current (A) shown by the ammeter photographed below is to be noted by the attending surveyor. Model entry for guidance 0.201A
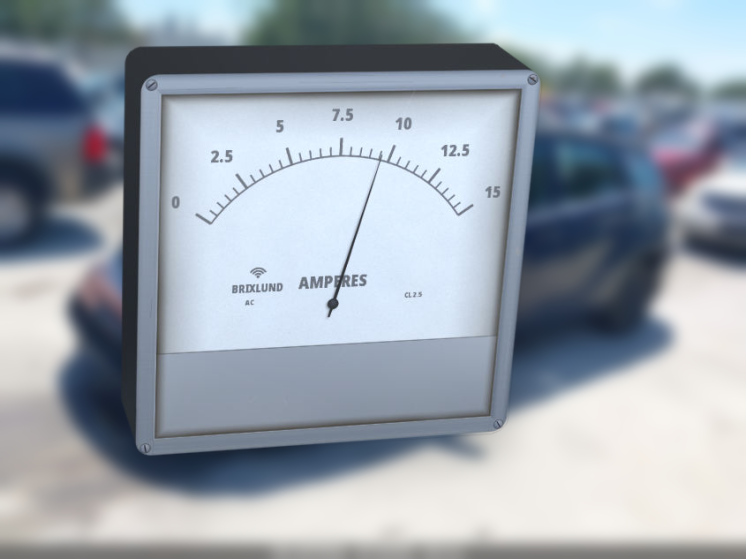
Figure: 9.5A
